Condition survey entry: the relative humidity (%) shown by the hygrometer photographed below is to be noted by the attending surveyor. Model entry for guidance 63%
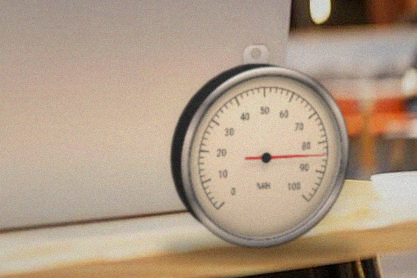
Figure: 84%
